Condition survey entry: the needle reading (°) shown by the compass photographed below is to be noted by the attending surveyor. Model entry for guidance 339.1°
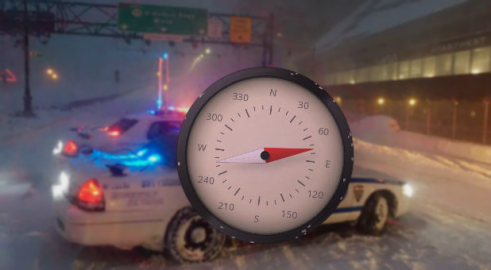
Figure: 75°
